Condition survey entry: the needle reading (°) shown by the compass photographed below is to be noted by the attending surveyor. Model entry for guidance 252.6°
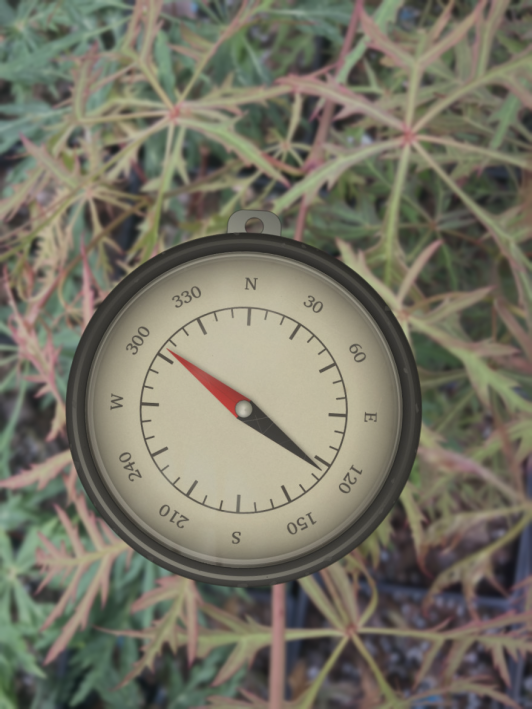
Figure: 305°
